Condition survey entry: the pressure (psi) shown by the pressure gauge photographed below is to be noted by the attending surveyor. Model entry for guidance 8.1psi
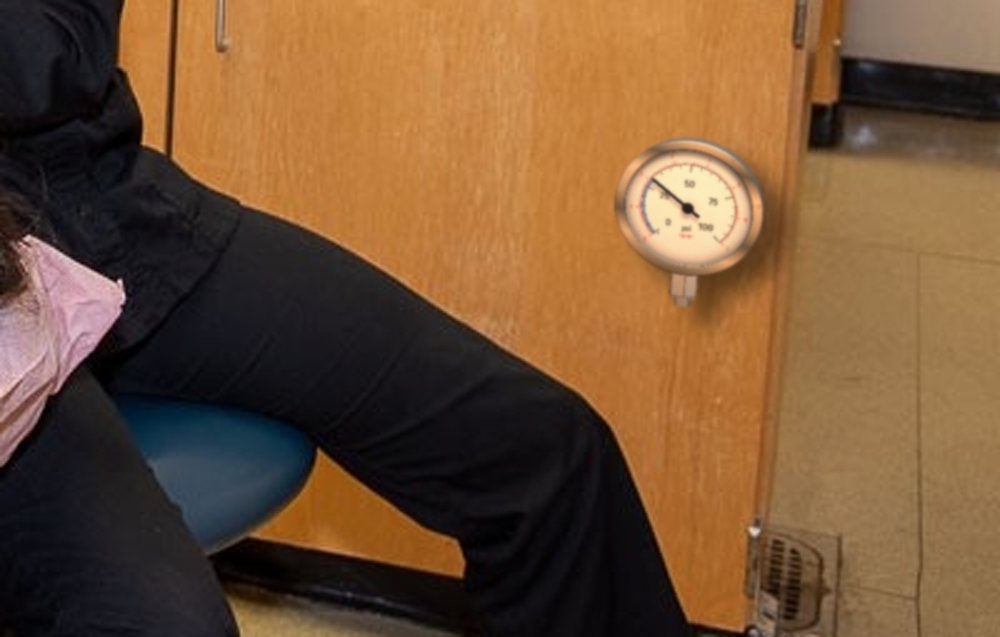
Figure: 30psi
